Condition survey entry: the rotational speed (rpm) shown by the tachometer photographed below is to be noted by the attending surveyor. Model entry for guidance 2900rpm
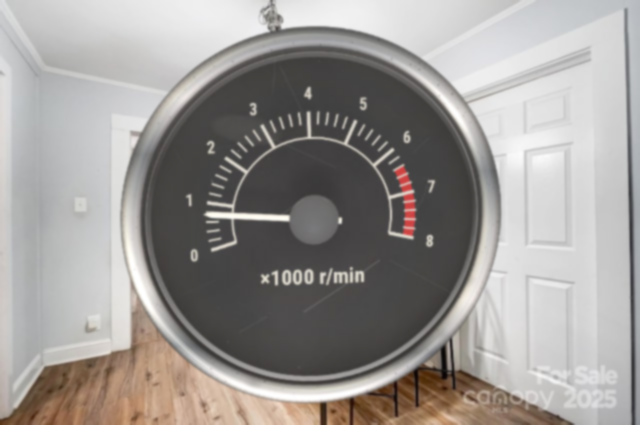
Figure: 800rpm
